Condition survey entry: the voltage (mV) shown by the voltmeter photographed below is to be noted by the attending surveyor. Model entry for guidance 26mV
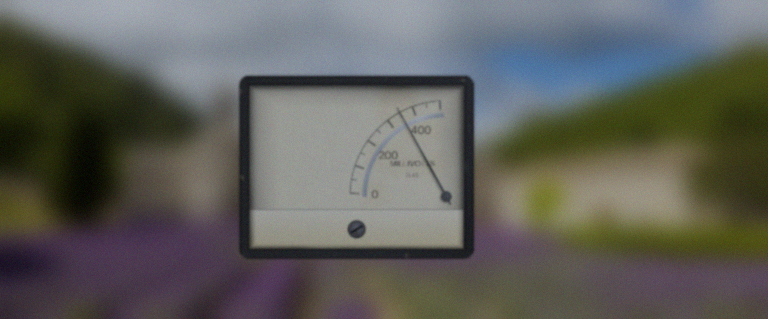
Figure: 350mV
